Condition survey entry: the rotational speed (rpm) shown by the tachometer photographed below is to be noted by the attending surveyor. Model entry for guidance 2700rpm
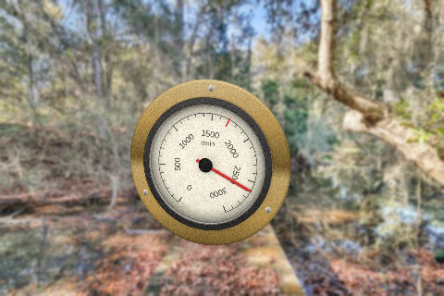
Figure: 2600rpm
